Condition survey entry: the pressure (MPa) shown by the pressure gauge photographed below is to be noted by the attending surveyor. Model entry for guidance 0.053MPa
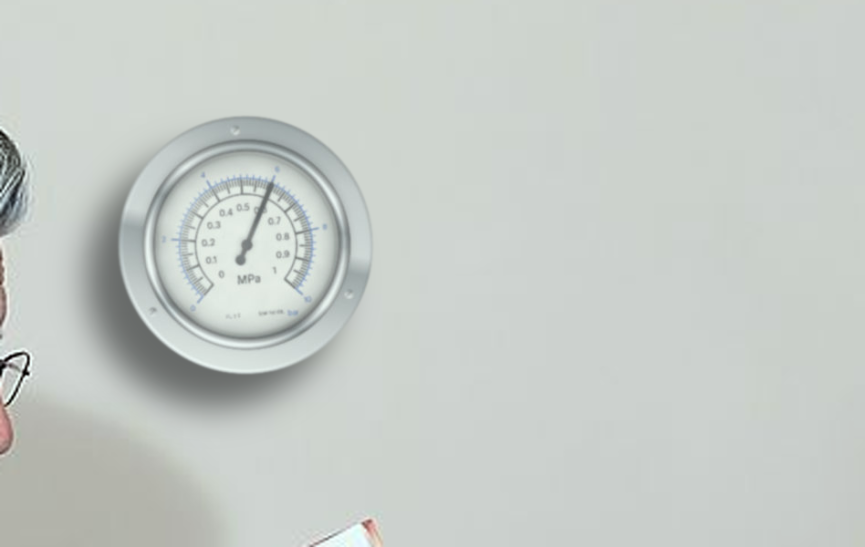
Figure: 0.6MPa
